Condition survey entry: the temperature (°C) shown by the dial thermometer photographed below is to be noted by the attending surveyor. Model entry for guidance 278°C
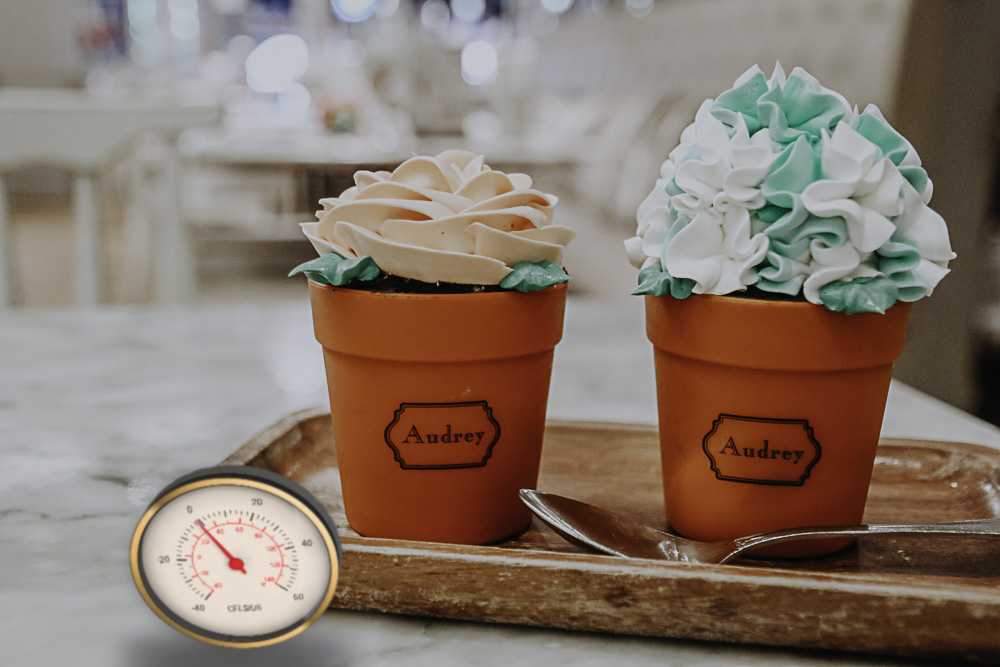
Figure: 0°C
